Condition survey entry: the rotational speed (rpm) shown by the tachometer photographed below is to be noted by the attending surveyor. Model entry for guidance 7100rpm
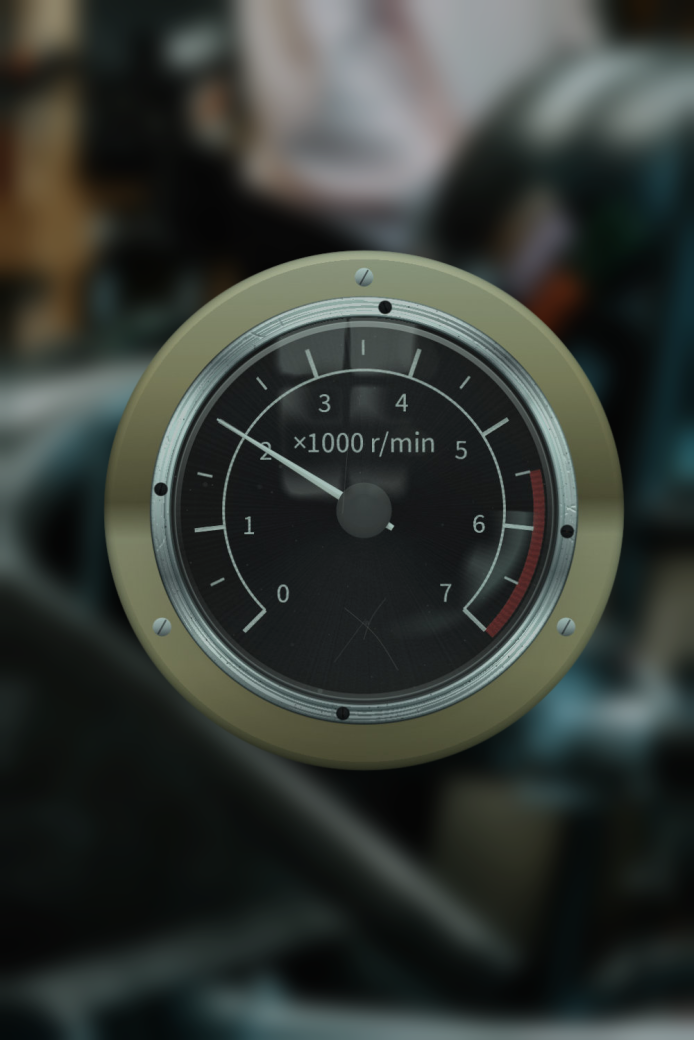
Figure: 2000rpm
